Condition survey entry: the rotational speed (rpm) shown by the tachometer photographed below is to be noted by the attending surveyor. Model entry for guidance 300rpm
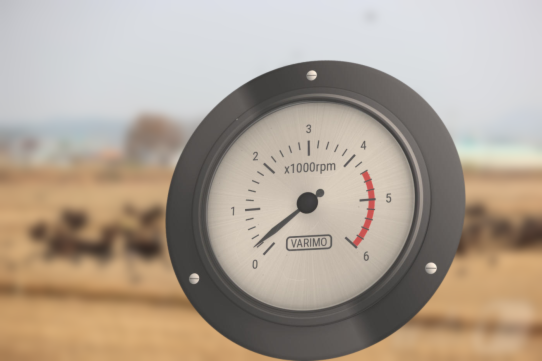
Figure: 200rpm
